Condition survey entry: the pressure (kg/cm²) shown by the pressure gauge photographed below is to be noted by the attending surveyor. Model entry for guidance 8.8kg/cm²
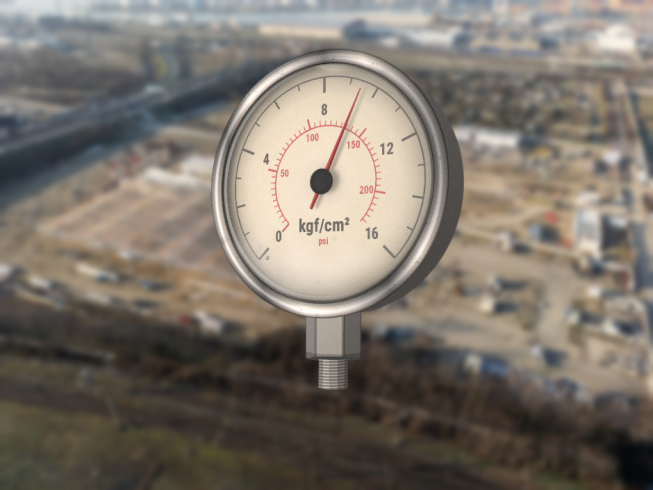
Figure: 9.5kg/cm²
